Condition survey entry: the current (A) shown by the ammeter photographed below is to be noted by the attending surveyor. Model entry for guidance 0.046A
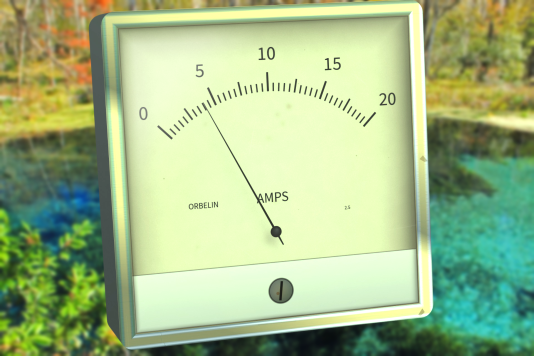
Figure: 4A
